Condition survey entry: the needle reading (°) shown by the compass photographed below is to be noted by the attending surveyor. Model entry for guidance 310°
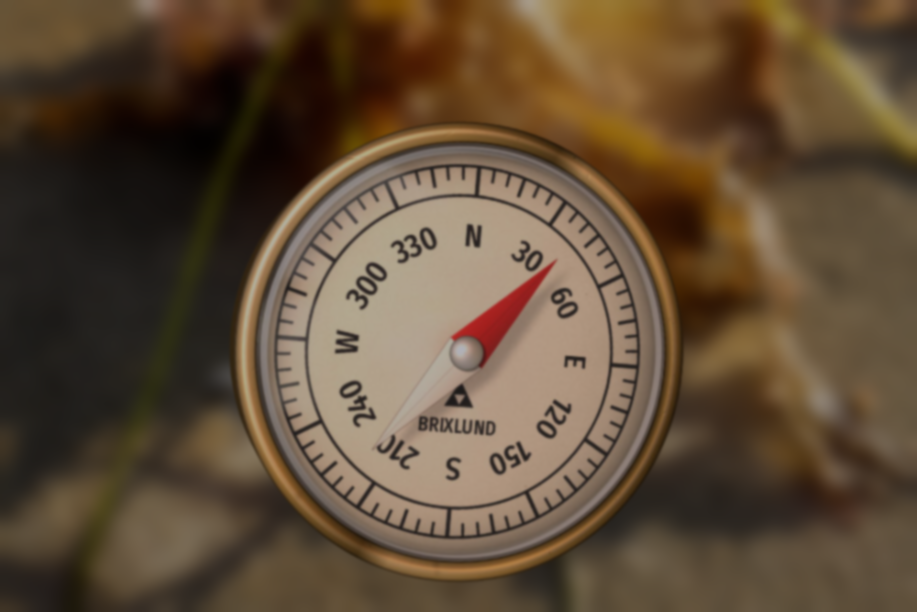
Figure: 40°
